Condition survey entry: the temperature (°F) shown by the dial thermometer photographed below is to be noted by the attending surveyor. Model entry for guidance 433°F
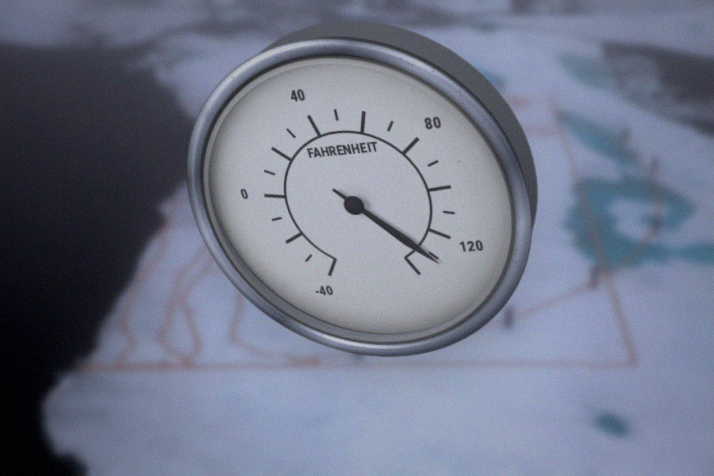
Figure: 130°F
